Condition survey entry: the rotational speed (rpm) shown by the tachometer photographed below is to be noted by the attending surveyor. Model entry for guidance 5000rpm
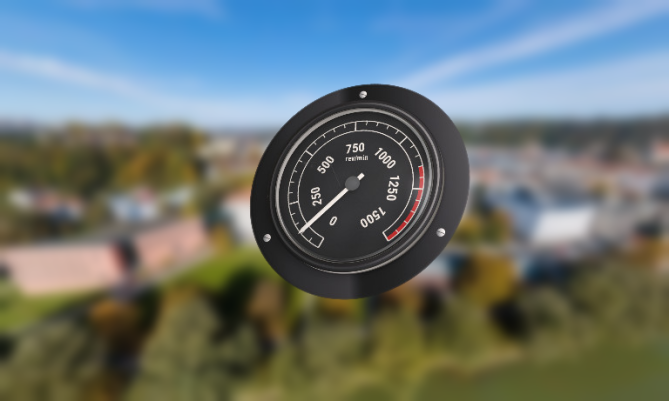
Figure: 100rpm
